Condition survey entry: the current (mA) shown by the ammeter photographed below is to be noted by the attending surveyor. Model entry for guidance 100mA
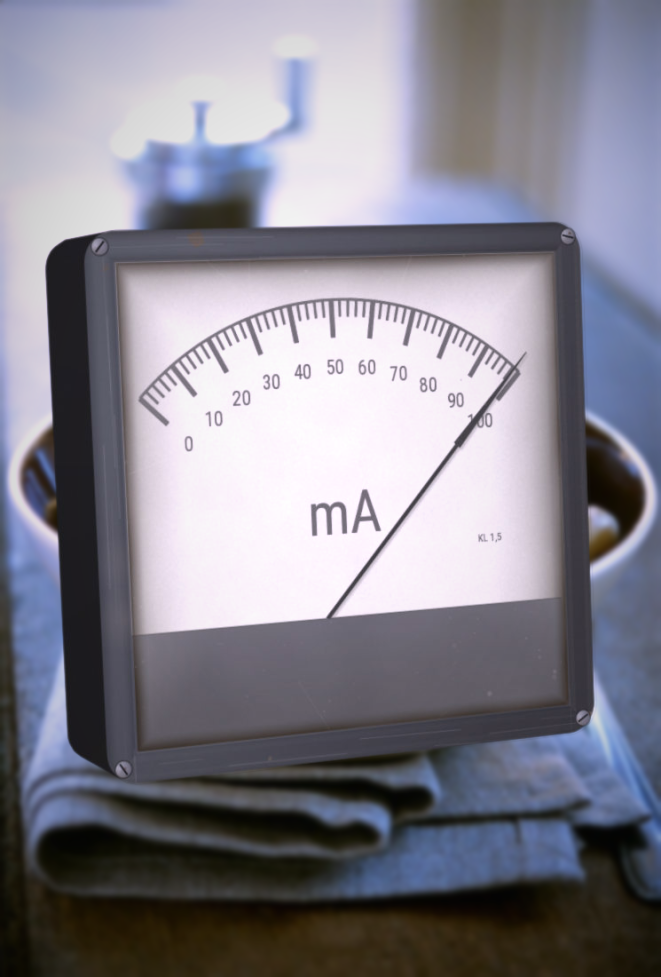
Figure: 98mA
